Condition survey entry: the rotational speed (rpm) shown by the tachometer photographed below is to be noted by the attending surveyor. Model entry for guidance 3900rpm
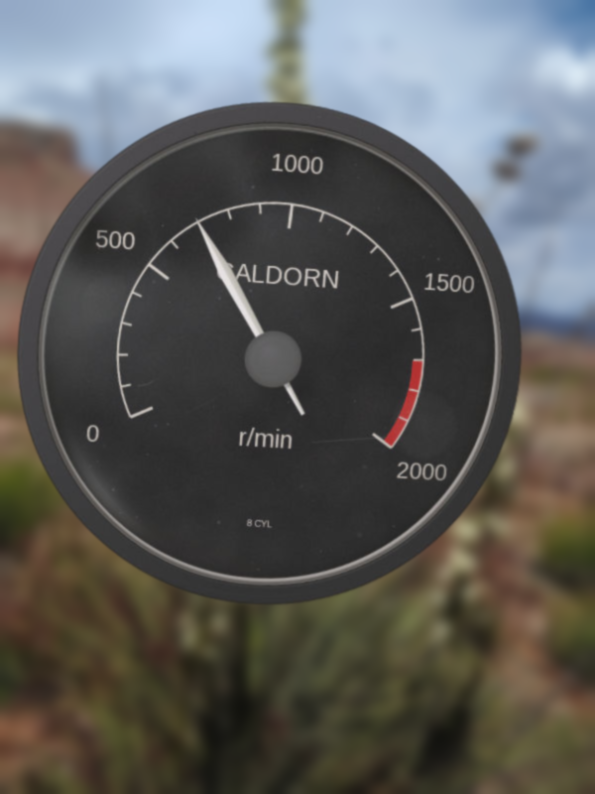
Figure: 700rpm
